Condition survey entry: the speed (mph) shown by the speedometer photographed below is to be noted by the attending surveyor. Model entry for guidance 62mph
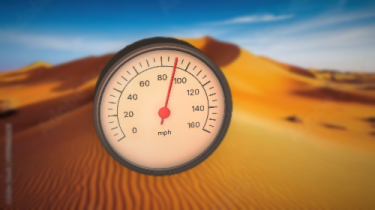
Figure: 90mph
